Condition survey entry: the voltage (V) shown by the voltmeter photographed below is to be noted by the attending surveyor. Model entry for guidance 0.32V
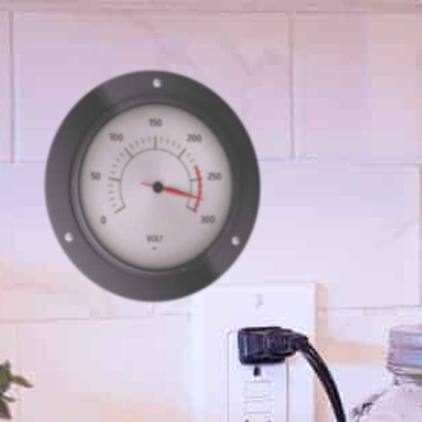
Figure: 280V
